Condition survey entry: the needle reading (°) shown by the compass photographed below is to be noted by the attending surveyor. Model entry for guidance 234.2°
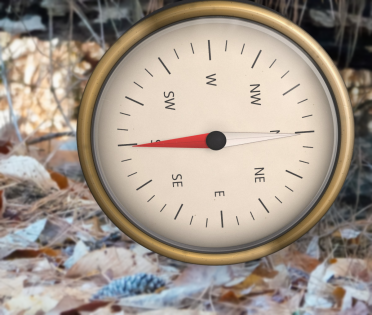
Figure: 180°
